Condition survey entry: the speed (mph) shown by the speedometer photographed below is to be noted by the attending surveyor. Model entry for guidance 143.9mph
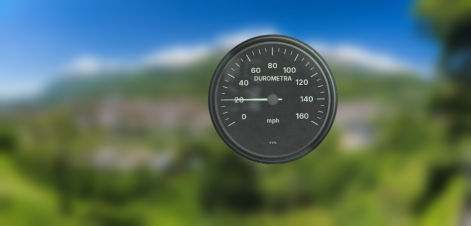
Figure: 20mph
